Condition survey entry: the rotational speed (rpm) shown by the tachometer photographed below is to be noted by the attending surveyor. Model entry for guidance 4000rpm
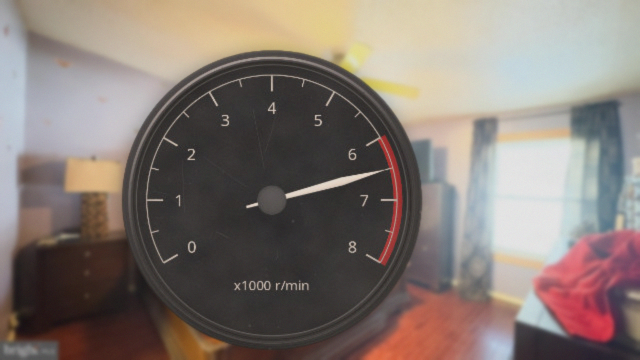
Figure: 6500rpm
